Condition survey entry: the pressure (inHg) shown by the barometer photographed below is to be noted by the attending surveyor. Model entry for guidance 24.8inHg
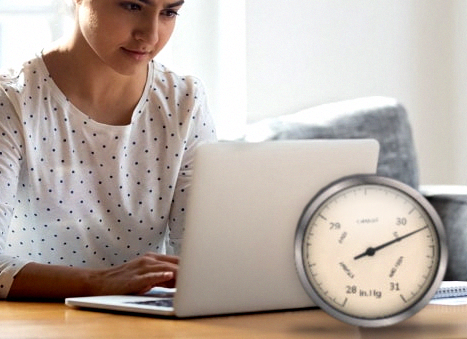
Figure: 30.2inHg
